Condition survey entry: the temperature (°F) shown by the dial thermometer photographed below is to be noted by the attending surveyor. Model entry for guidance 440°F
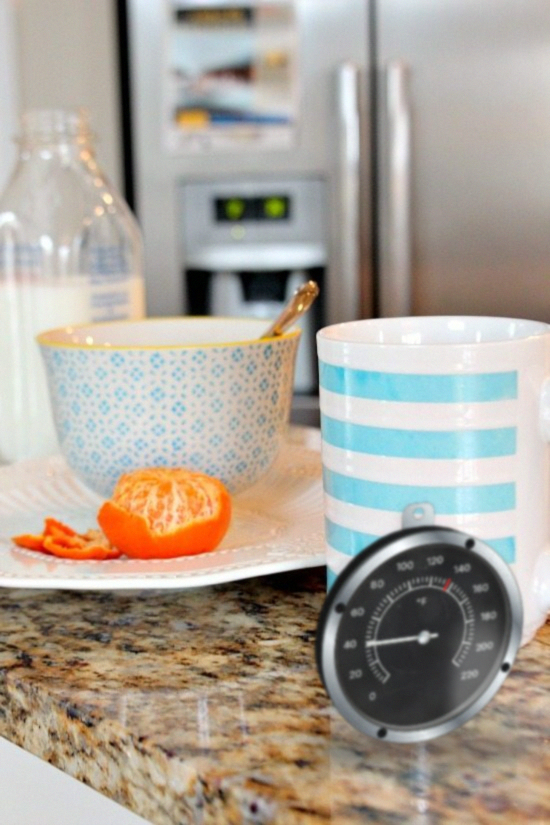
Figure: 40°F
